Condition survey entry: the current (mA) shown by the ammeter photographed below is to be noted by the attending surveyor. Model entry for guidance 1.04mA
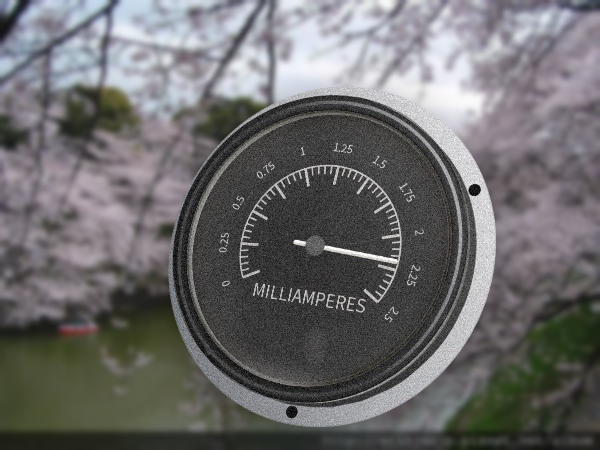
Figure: 2.2mA
